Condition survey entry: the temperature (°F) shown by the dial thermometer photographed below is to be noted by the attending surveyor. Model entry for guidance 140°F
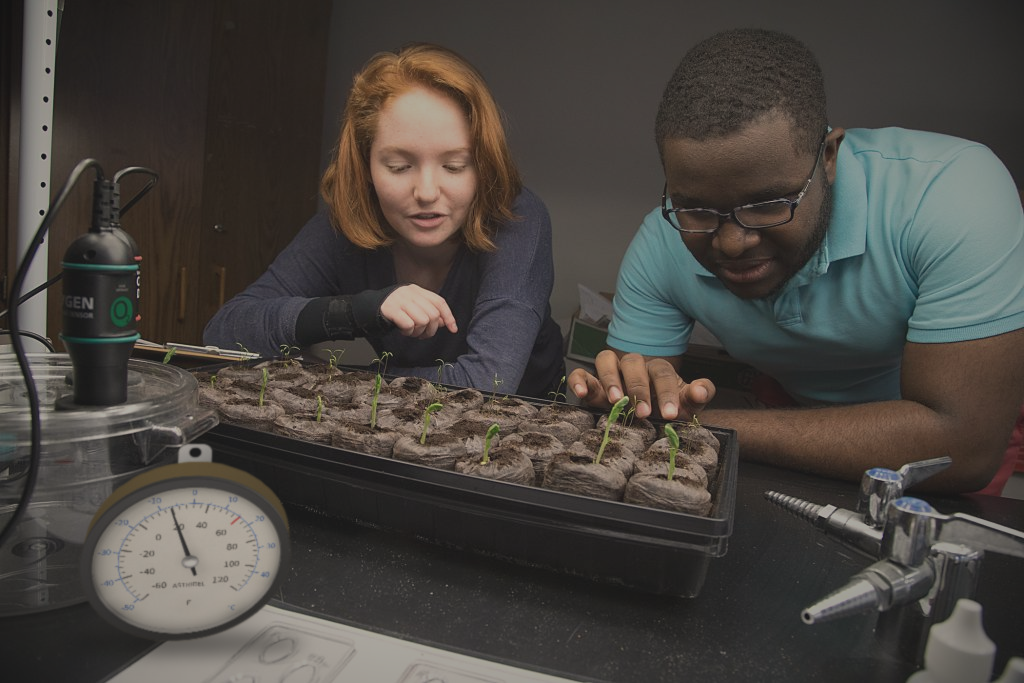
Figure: 20°F
